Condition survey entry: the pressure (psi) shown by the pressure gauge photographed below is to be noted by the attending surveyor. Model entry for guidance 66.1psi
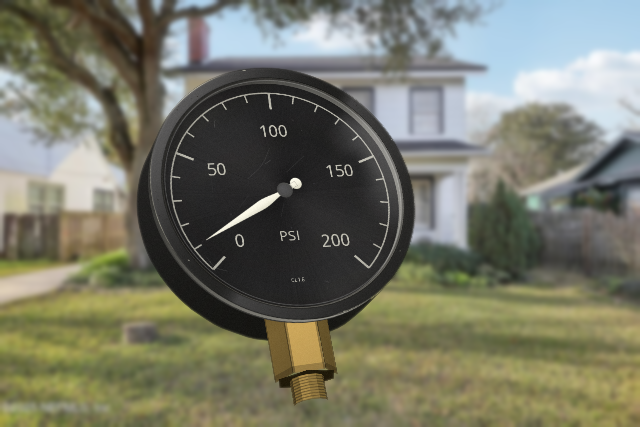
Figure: 10psi
